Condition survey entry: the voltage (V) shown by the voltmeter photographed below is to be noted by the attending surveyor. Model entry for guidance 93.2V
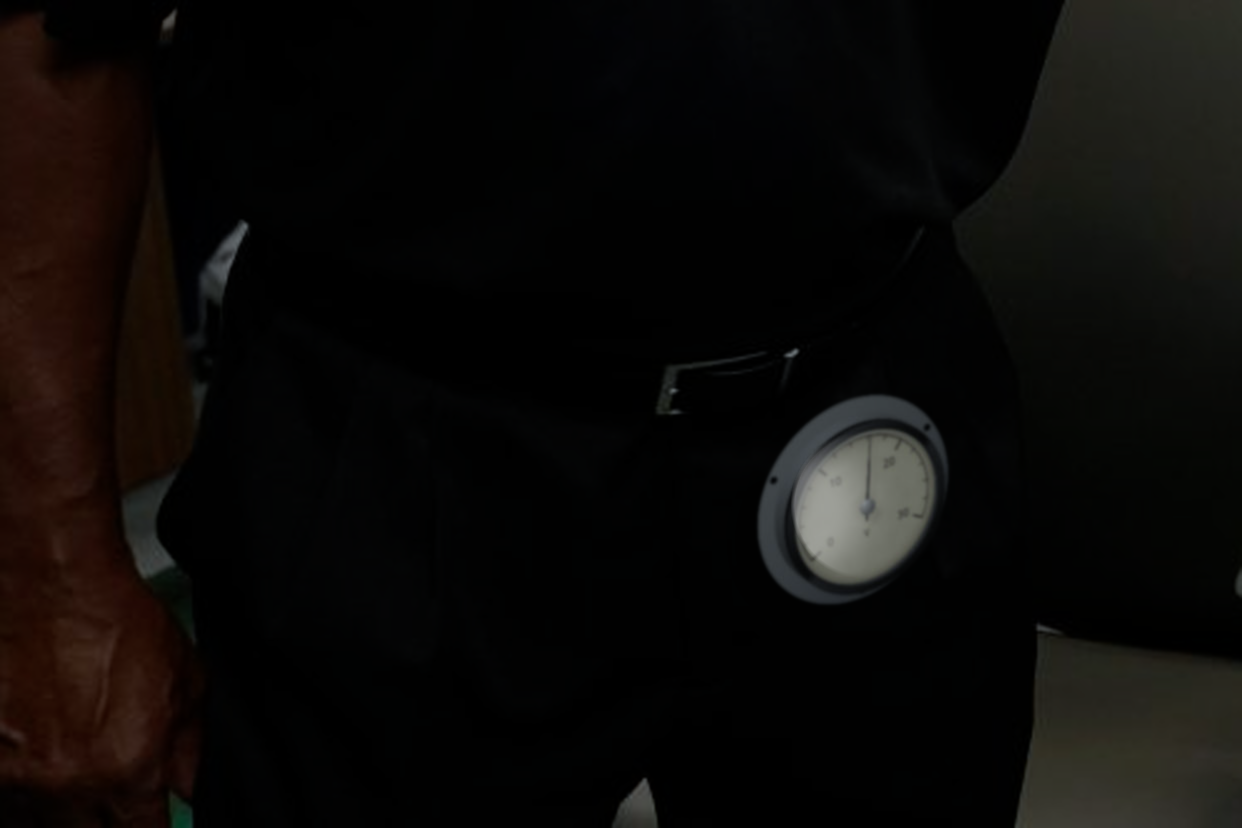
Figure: 16V
